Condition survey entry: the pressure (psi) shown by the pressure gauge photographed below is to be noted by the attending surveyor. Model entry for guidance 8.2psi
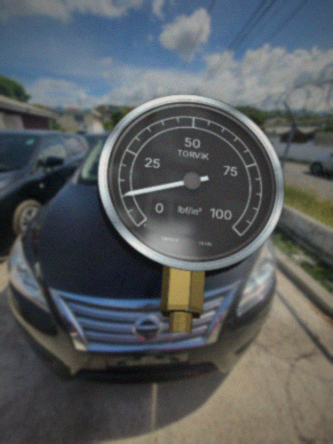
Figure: 10psi
